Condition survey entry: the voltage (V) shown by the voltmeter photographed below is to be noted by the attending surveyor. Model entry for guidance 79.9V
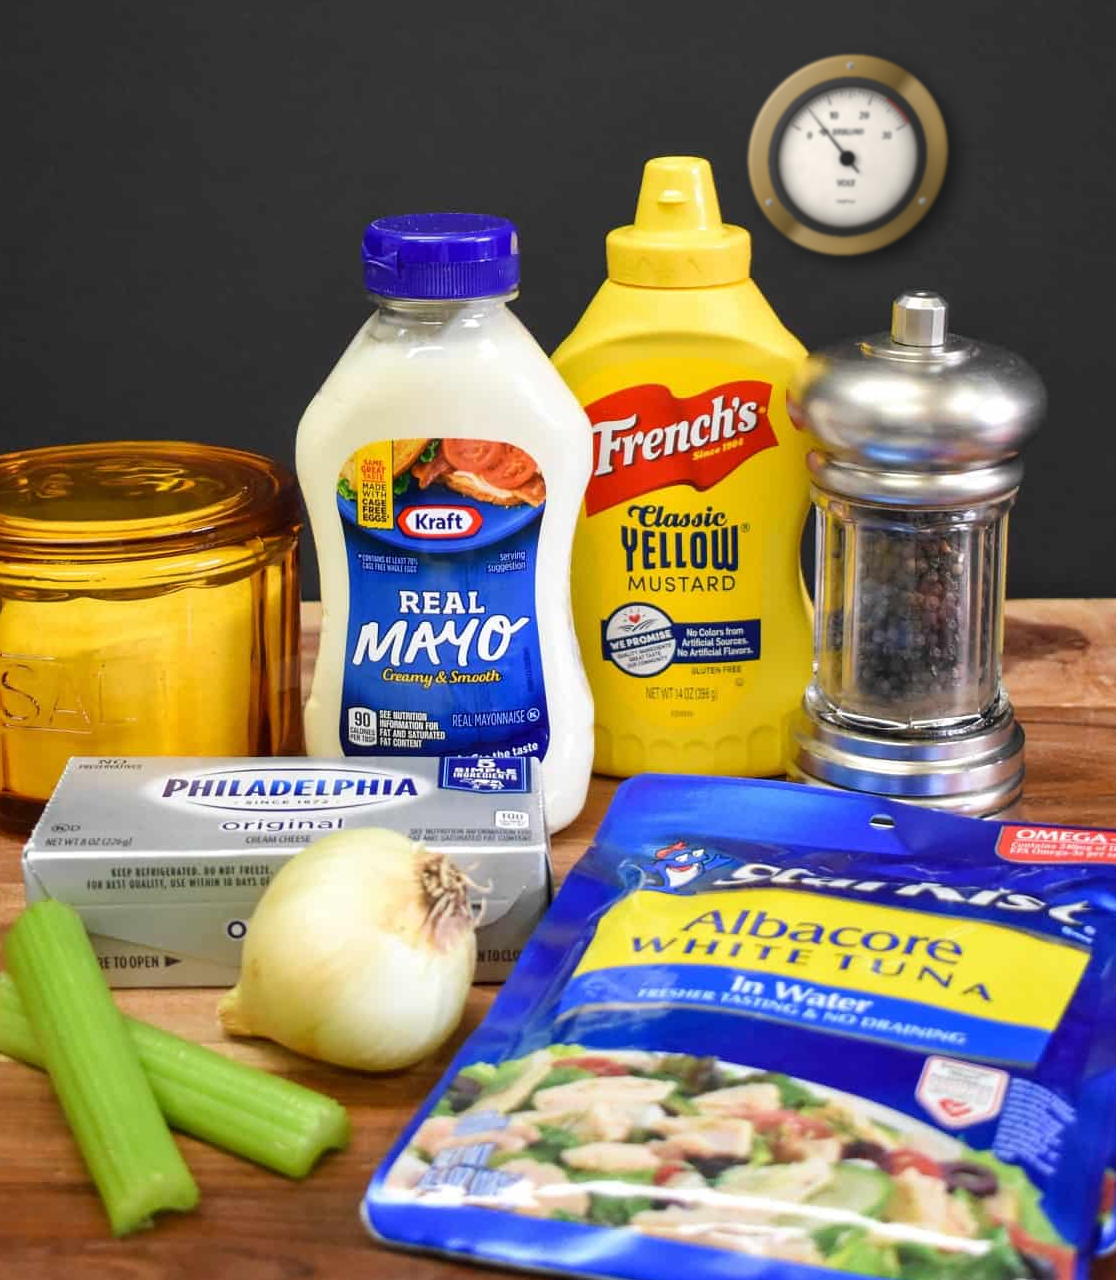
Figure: 5V
